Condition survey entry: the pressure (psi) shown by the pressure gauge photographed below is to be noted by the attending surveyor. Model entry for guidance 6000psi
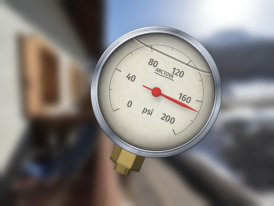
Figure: 170psi
